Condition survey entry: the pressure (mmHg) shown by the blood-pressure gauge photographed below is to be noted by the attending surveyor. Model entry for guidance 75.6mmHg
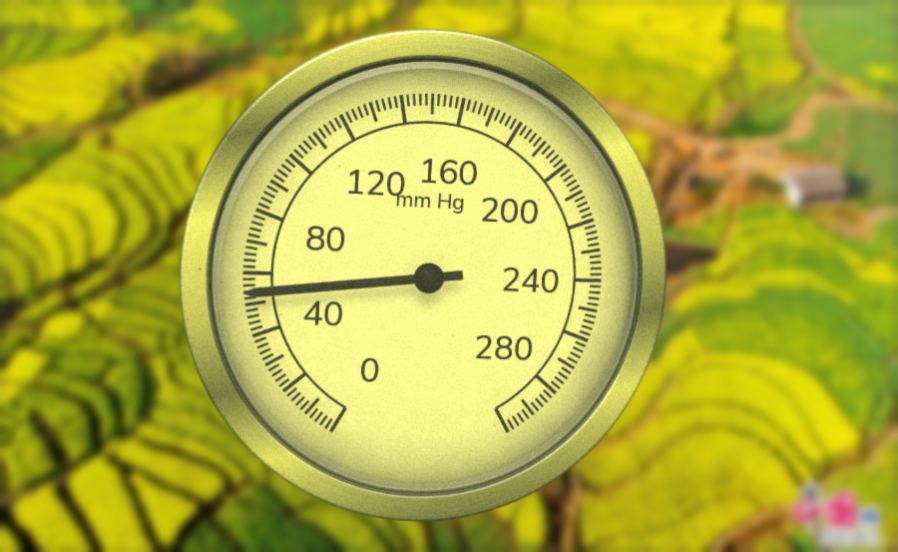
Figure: 54mmHg
